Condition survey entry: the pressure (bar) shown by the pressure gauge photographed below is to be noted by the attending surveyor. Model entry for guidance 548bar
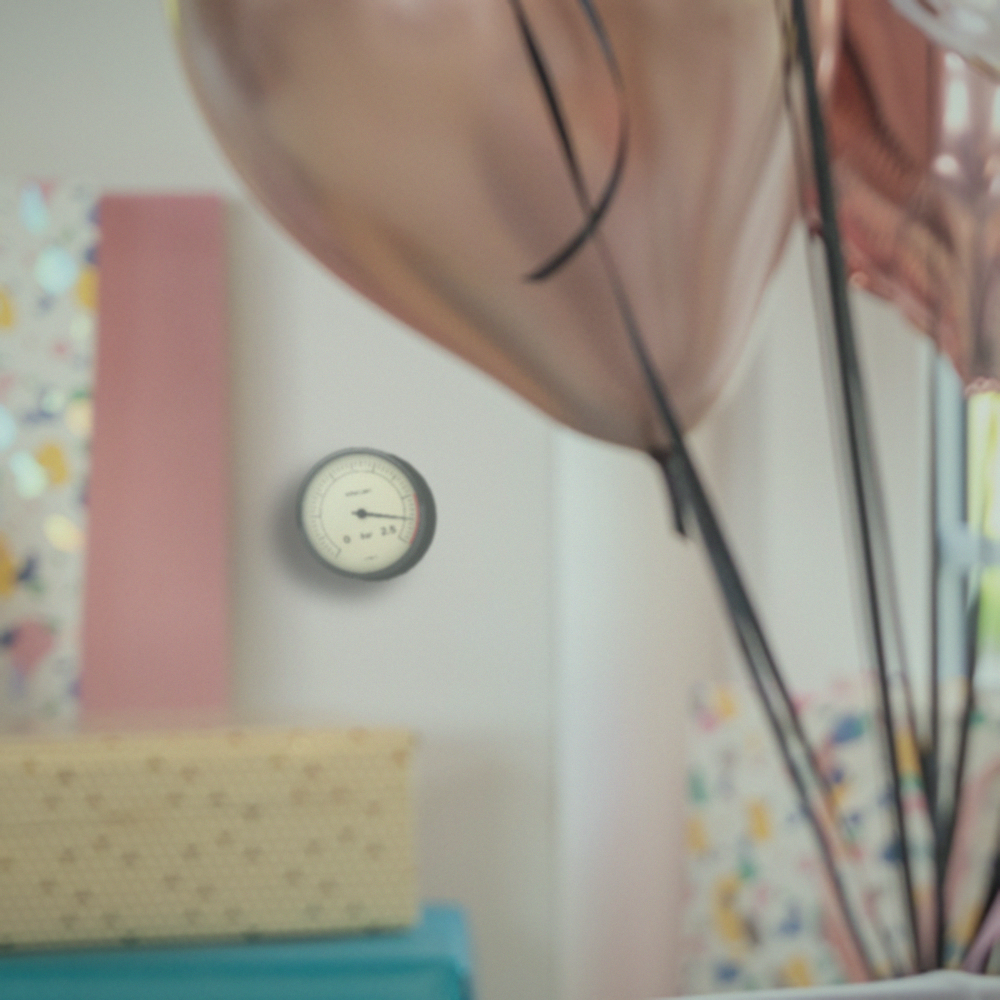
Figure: 2.25bar
